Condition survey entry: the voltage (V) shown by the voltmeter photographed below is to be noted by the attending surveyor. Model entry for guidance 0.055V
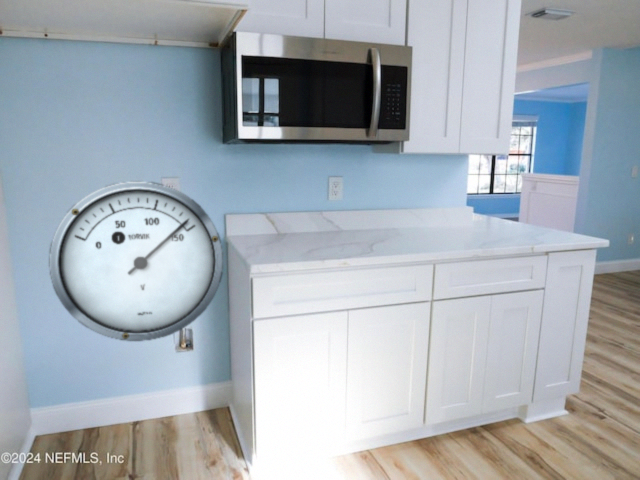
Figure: 140V
